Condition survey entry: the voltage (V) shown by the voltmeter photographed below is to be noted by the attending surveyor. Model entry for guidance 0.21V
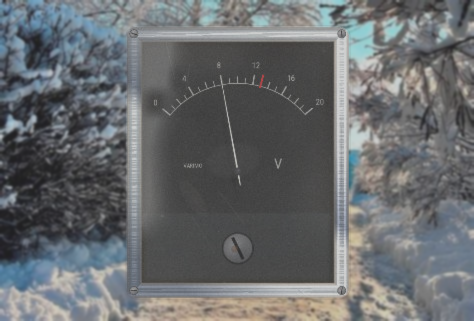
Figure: 8V
